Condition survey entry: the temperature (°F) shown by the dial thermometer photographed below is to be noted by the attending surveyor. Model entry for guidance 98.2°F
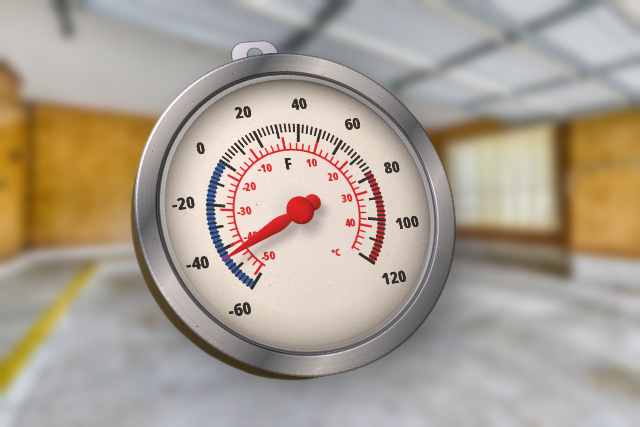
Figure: -44°F
